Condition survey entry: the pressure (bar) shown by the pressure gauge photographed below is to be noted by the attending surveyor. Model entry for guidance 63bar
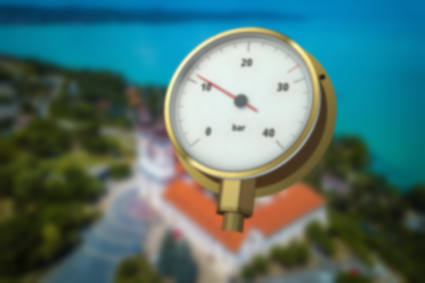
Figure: 11bar
